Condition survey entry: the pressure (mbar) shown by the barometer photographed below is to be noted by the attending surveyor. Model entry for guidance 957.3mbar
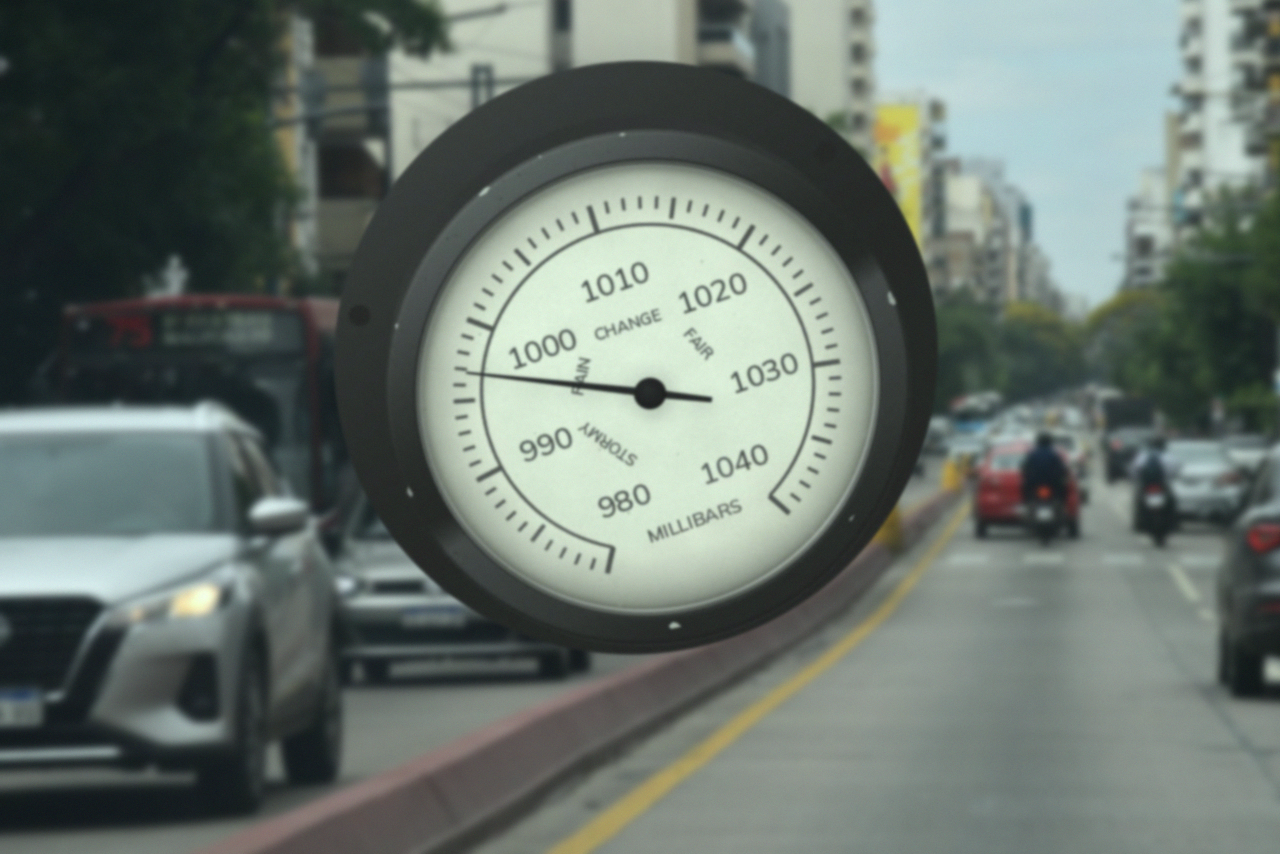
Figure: 997mbar
